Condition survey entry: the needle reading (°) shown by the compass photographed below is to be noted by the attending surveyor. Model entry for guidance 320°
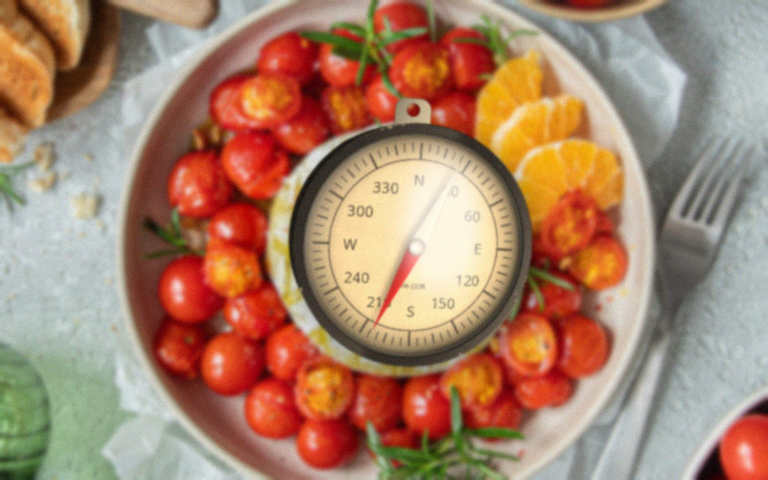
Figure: 205°
